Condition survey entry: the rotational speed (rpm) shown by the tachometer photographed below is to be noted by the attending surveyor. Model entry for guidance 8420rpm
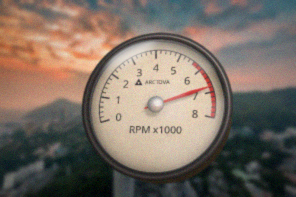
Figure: 6800rpm
